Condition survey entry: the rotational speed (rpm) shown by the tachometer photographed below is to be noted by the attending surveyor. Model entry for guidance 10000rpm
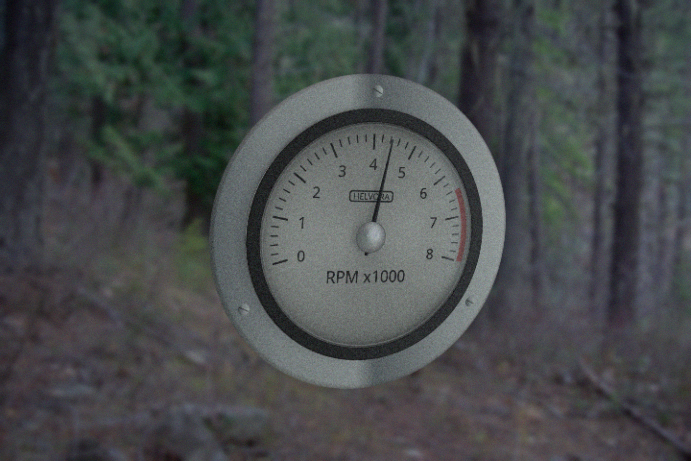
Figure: 4400rpm
